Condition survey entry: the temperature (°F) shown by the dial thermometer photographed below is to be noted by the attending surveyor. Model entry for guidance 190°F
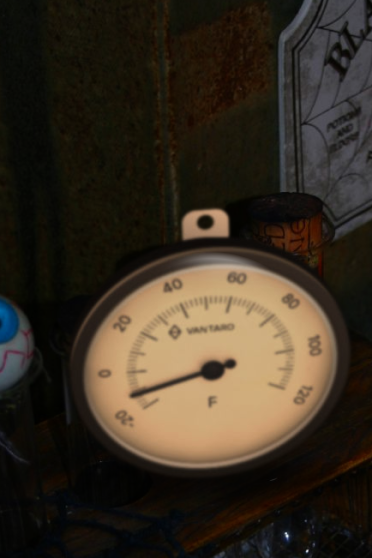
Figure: -10°F
